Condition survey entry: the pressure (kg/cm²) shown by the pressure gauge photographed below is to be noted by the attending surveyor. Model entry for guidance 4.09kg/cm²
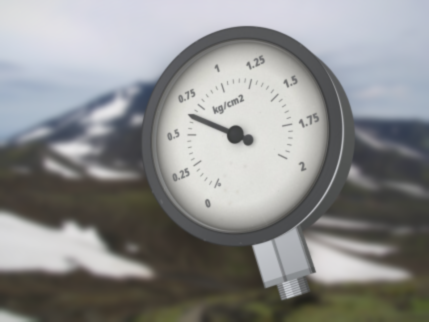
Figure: 0.65kg/cm²
